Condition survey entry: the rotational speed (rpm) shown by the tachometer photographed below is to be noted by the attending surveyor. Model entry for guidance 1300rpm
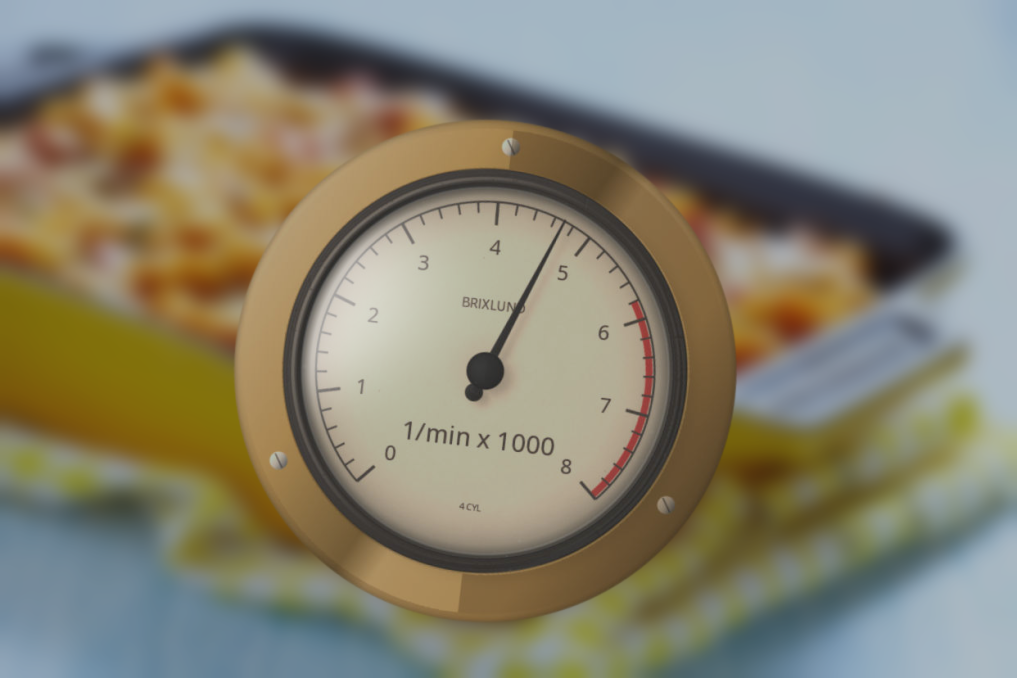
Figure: 4700rpm
